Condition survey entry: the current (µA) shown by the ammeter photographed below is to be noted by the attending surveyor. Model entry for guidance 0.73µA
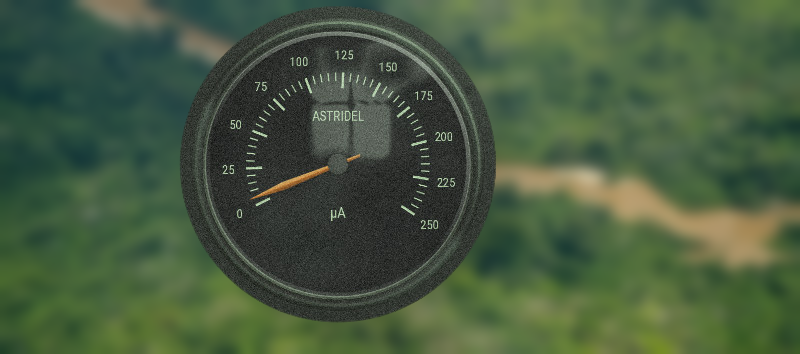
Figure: 5µA
